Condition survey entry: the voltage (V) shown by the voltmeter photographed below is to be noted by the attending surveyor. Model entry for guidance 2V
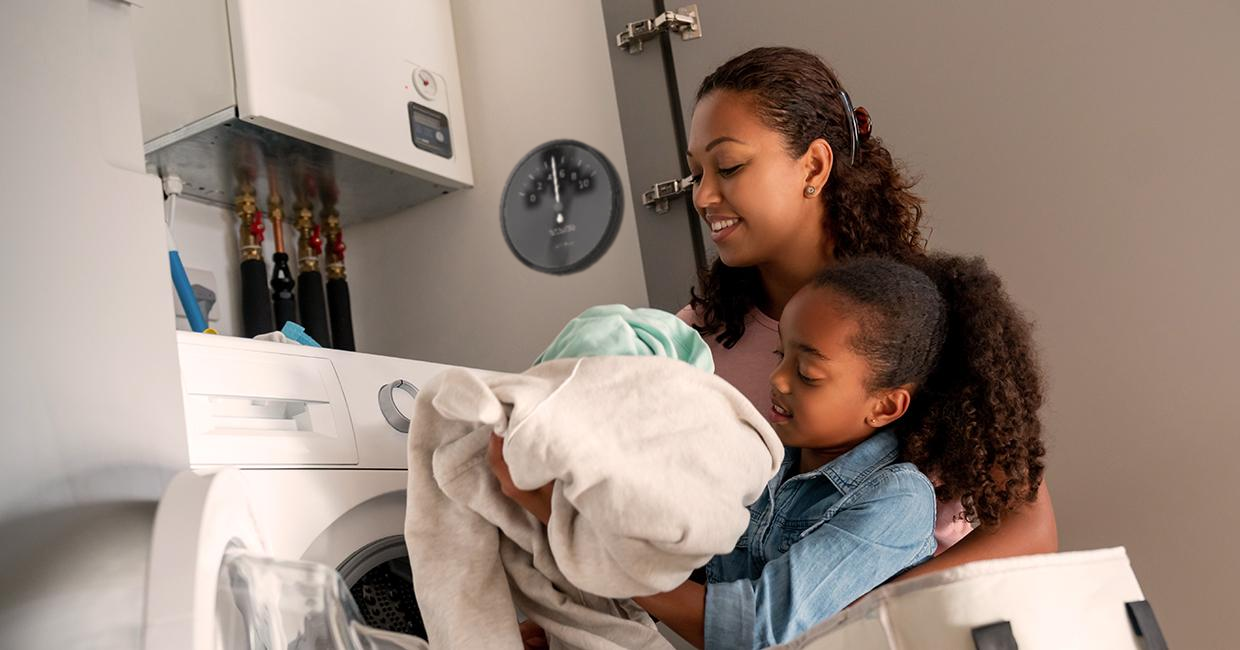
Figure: 5V
